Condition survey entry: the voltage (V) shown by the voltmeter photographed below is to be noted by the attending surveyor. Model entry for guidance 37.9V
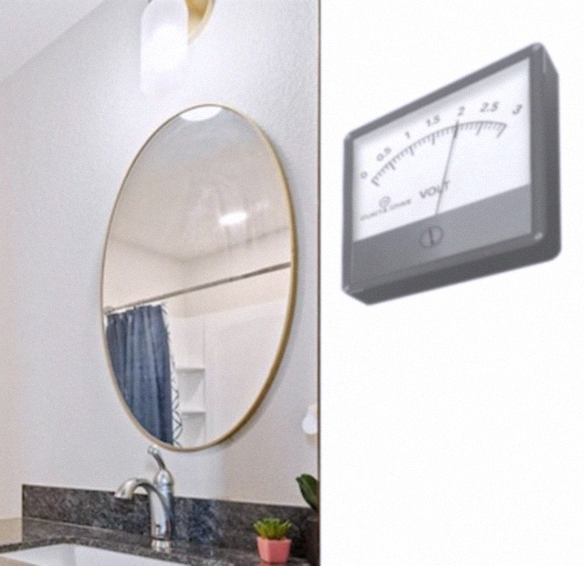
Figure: 2V
